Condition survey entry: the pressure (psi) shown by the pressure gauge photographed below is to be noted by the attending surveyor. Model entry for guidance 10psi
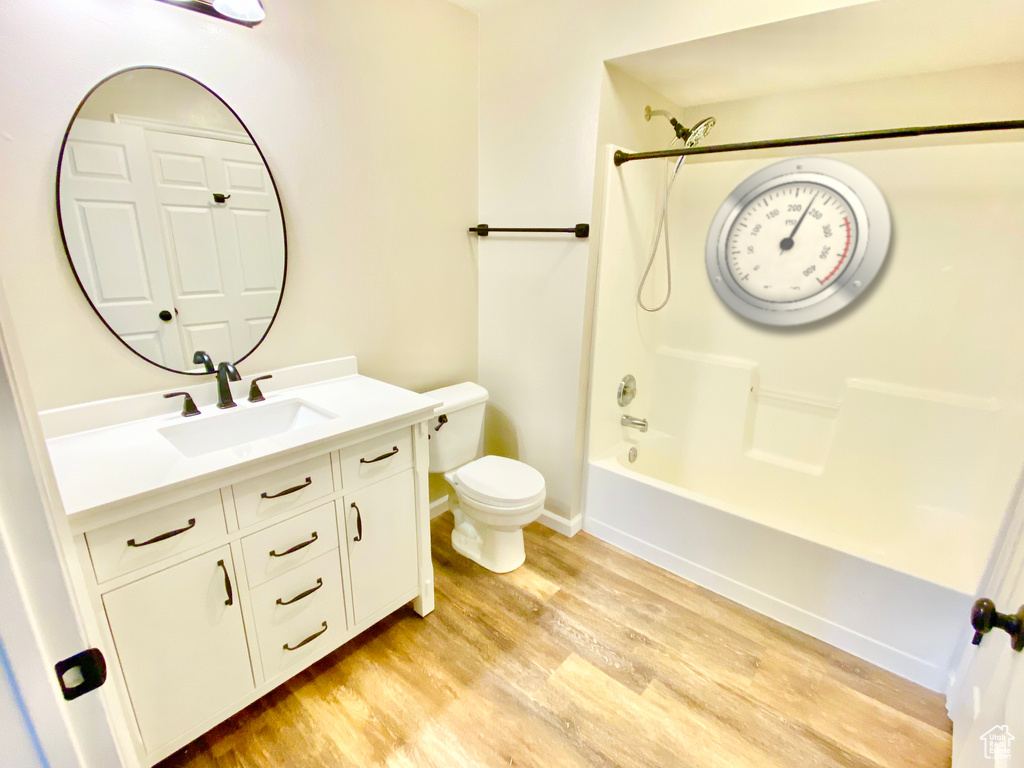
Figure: 230psi
